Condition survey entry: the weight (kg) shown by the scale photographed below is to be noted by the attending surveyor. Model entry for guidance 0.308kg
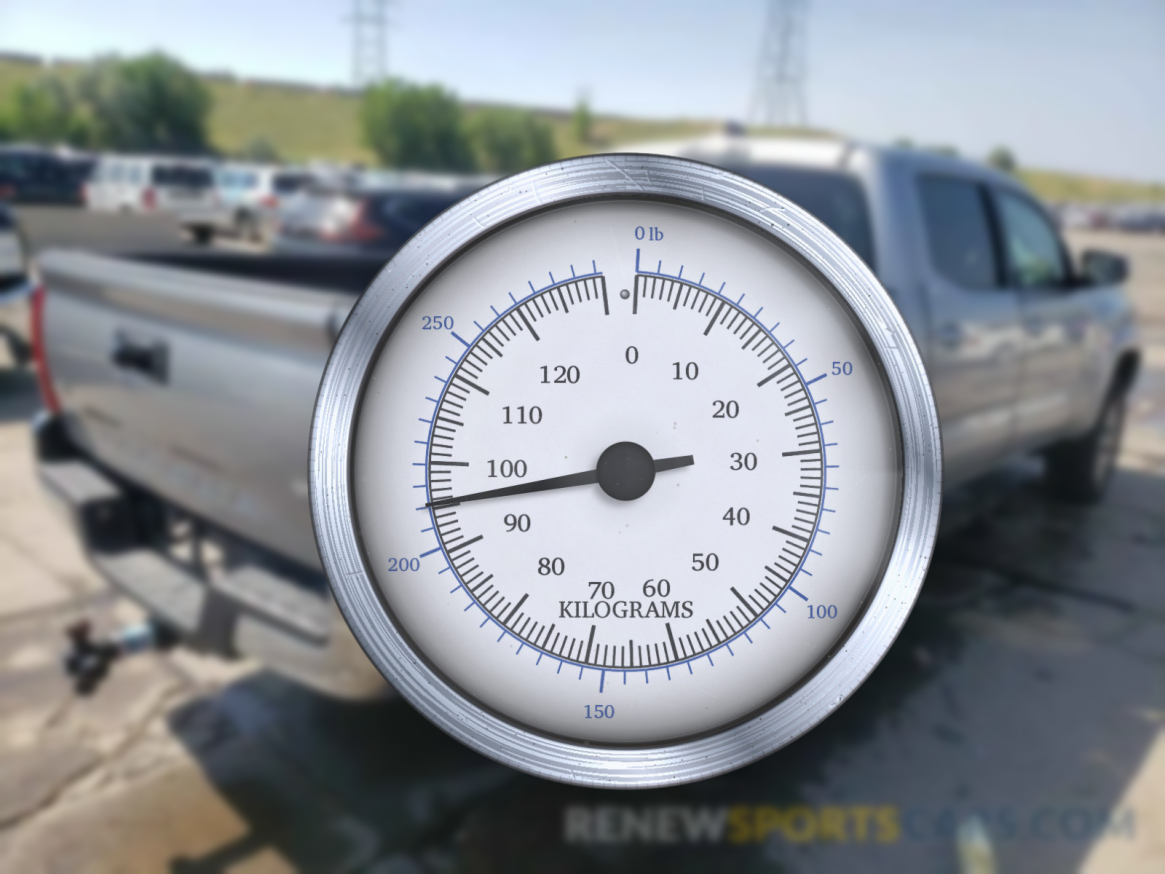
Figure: 95.5kg
